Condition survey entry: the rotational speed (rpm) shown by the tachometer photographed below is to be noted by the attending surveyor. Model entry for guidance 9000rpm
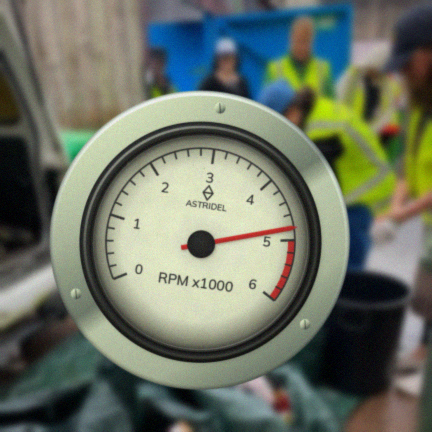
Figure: 4800rpm
